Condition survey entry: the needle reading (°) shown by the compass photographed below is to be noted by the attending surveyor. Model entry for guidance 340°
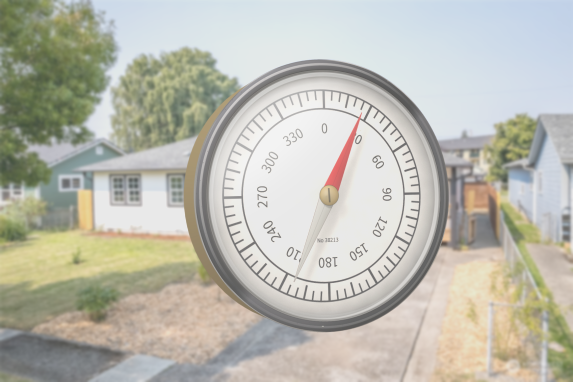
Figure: 25°
